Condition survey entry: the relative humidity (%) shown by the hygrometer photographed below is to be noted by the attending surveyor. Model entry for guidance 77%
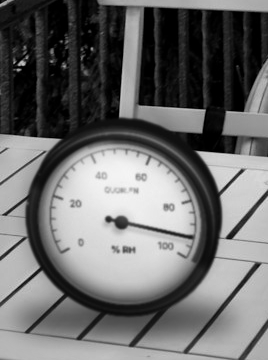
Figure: 92%
